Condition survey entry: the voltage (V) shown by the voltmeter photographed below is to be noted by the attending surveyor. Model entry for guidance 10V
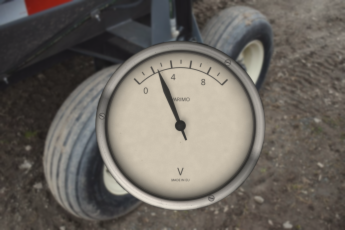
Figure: 2.5V
